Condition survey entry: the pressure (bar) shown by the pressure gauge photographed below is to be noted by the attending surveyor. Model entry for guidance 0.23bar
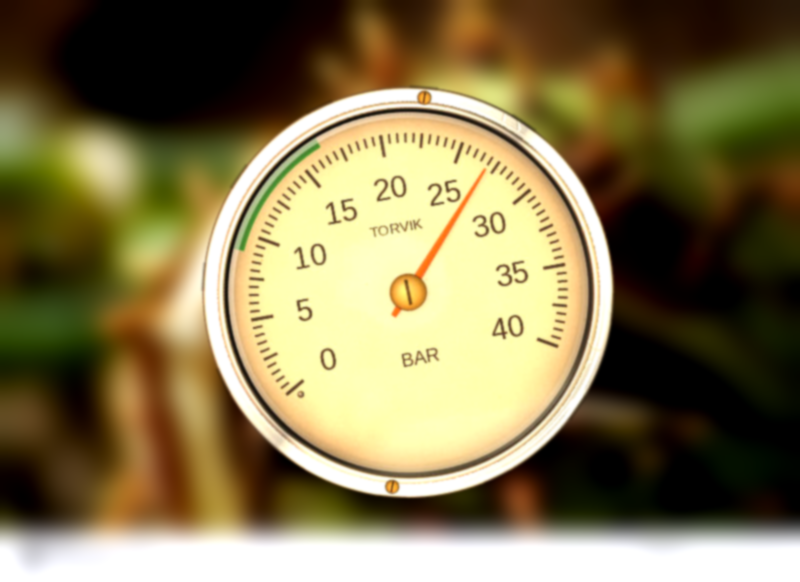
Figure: 27bar
